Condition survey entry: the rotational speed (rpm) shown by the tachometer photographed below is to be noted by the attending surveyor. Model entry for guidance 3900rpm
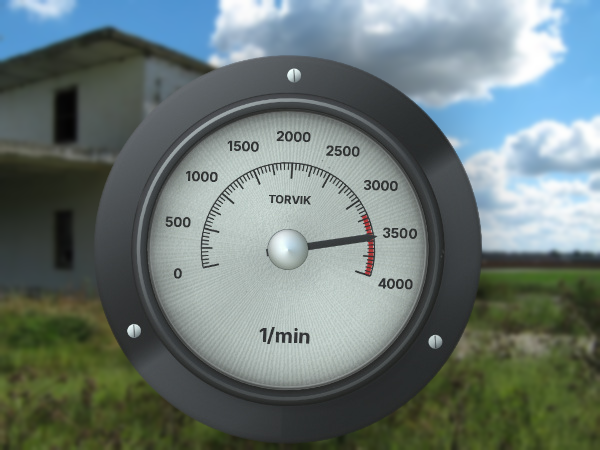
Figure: 3500rpm
